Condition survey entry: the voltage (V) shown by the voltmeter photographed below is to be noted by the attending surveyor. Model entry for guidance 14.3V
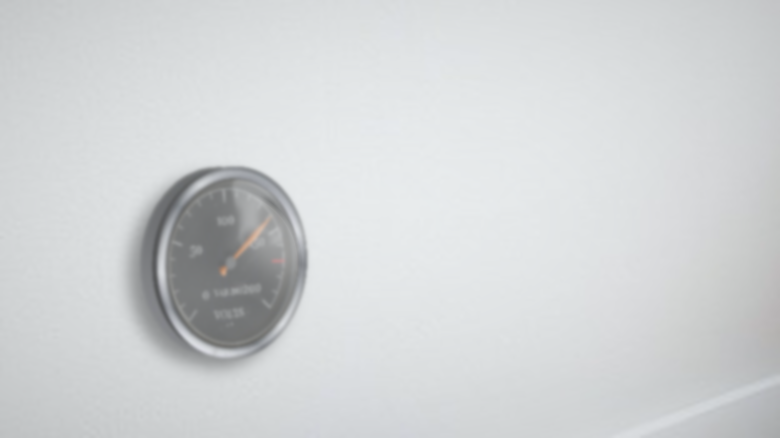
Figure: 140V
